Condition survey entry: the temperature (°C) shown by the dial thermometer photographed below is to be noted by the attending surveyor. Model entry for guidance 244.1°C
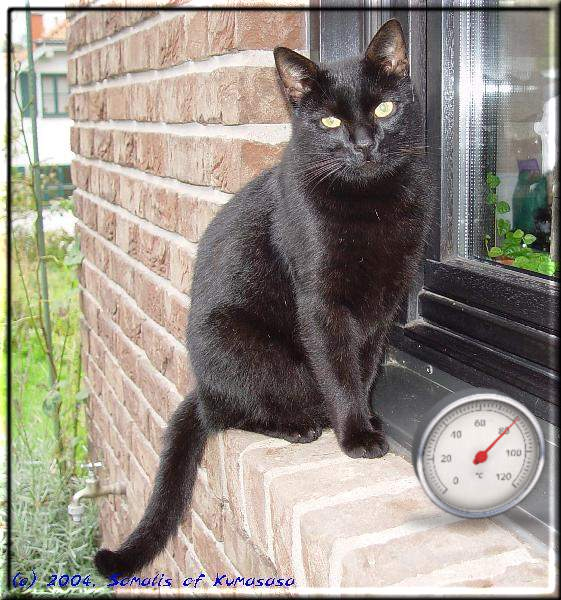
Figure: 80°C
